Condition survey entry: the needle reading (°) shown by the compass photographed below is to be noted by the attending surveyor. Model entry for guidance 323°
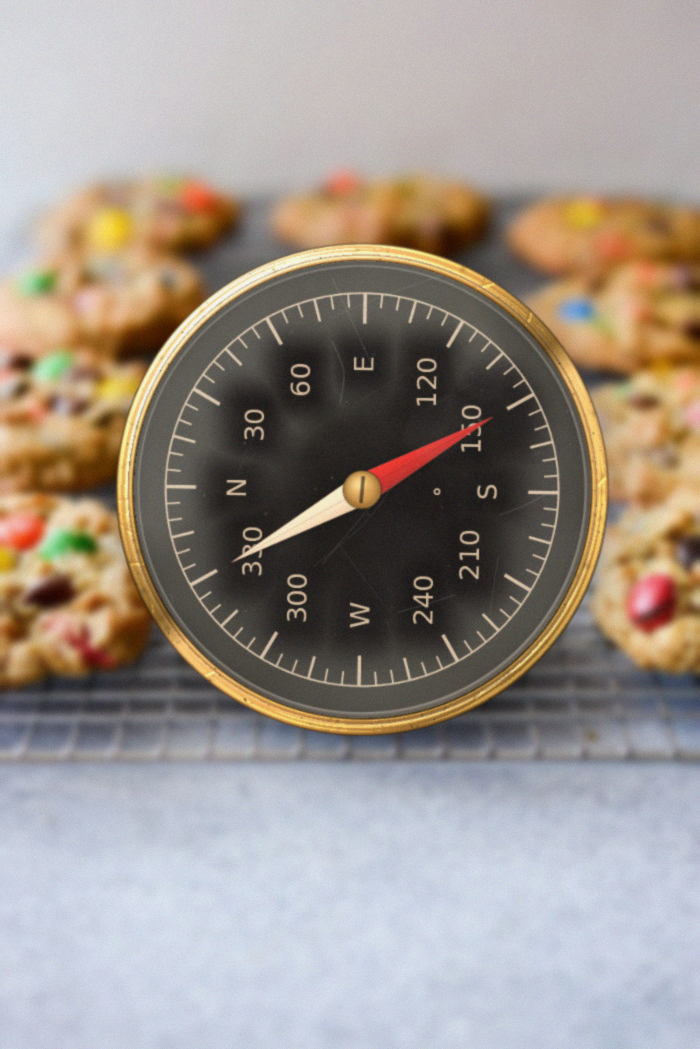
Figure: 150°
